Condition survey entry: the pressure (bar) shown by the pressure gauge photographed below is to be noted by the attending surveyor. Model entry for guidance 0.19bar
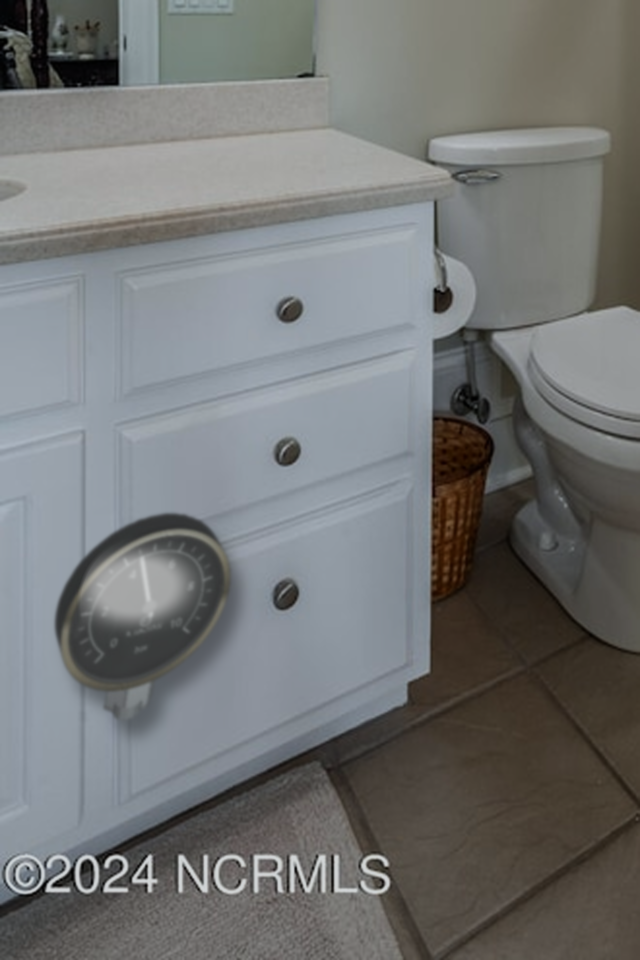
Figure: 4.5bar
